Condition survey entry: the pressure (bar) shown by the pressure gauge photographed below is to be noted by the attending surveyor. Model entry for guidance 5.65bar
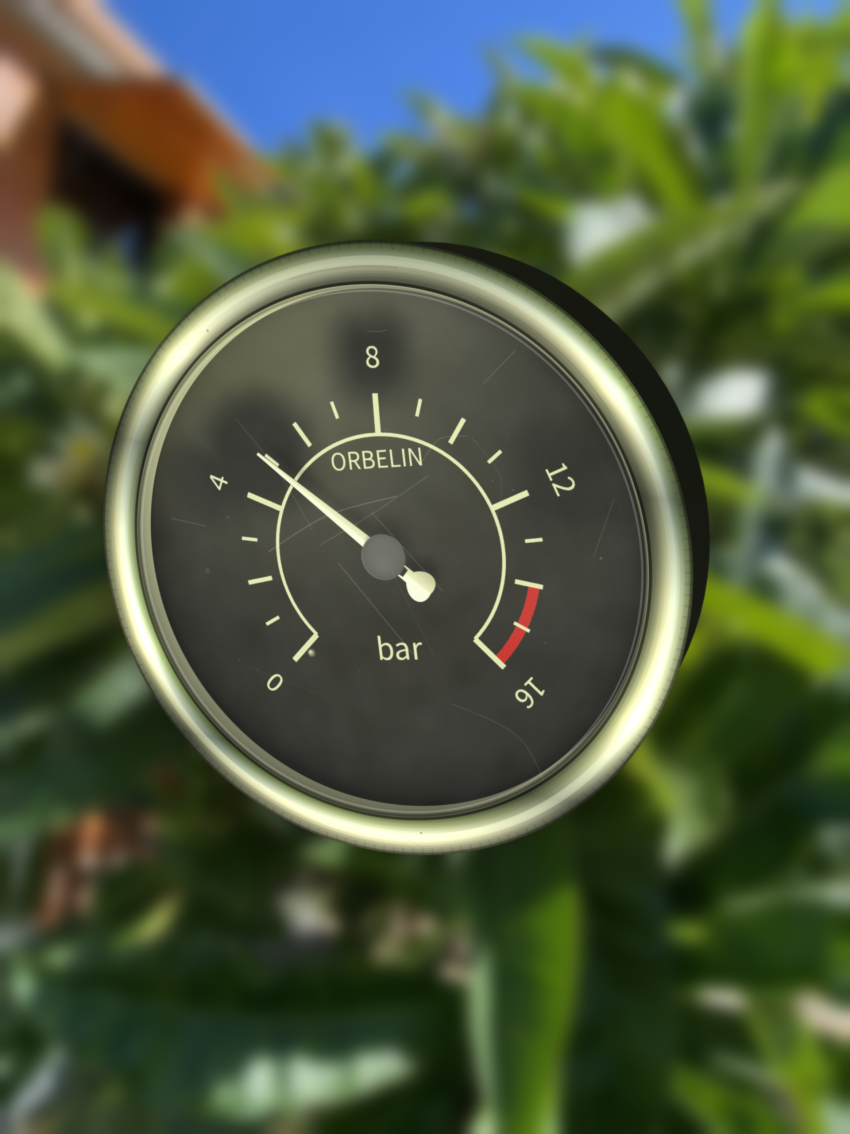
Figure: 5bar
